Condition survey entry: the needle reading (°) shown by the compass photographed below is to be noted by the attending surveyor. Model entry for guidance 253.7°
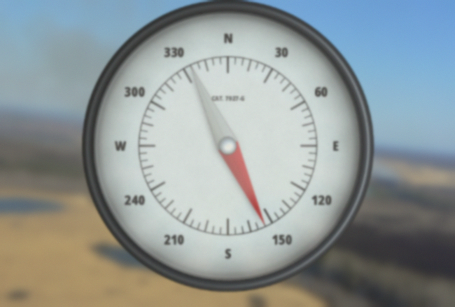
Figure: 155°
